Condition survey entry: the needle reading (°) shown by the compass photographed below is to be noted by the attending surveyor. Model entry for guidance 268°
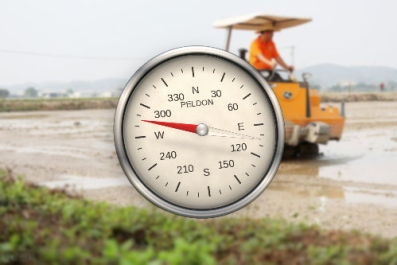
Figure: 285°
